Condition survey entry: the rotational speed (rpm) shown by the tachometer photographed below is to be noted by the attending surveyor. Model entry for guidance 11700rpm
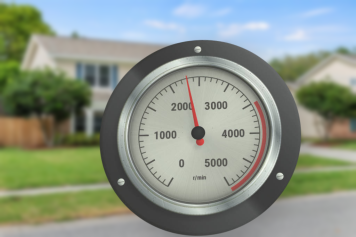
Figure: 2300rpm
